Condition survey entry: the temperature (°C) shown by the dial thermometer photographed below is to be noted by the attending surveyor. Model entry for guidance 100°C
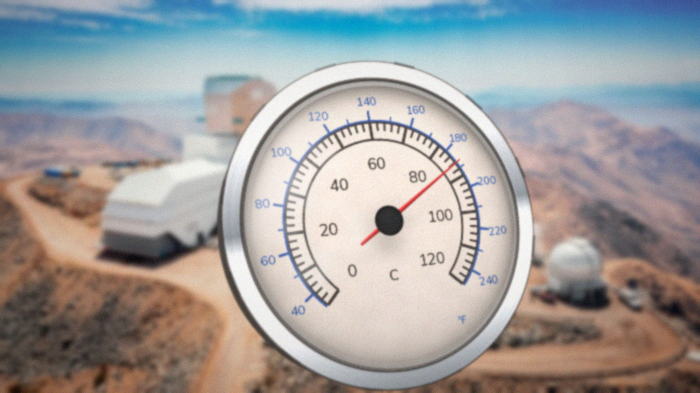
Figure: 86°C
